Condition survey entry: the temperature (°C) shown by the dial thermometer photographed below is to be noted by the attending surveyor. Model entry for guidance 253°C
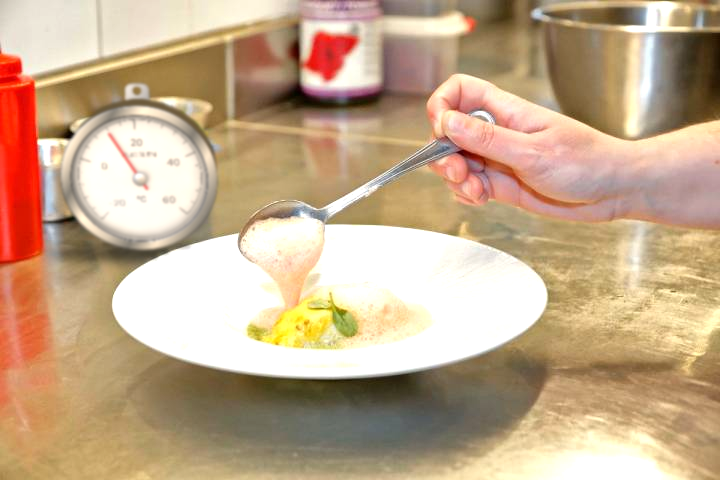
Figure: 12°C
